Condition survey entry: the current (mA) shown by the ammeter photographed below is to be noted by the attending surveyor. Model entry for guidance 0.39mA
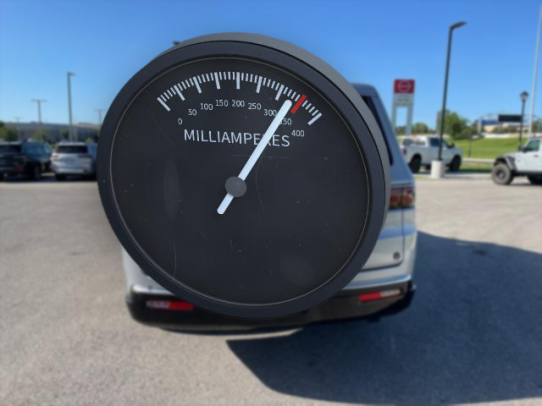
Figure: 330mA
